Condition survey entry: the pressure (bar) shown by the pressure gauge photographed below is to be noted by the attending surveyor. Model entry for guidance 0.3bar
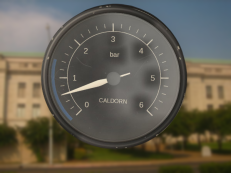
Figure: 0.6bar
